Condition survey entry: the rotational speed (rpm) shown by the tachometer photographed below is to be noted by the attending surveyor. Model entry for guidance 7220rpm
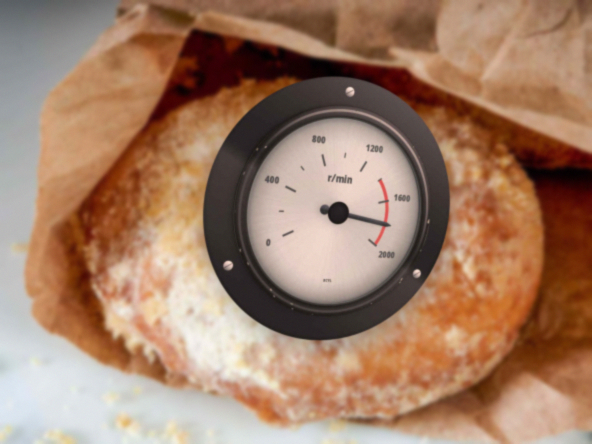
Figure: 1800rpm
